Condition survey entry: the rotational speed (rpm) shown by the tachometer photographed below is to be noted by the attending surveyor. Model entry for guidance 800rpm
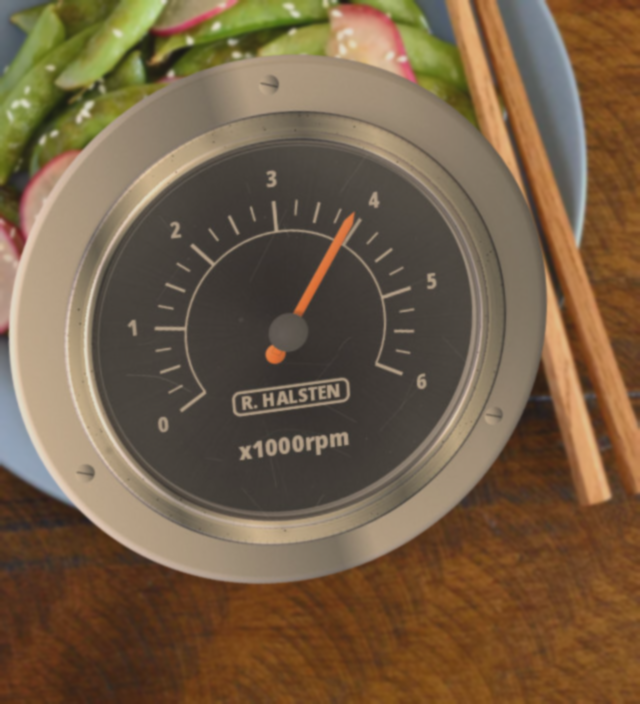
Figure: 3875rpm
